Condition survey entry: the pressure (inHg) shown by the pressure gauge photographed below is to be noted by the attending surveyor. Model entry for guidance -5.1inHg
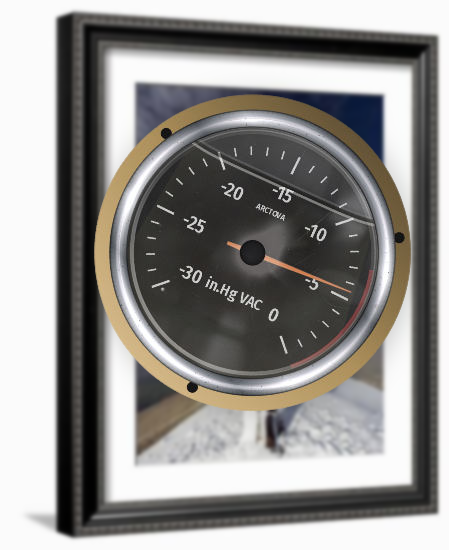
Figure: -5.5inHg
